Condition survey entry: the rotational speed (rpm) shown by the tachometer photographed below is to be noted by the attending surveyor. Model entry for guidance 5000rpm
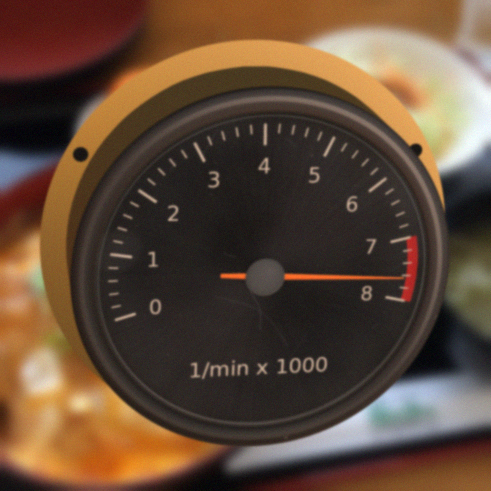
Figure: 7600rpm
